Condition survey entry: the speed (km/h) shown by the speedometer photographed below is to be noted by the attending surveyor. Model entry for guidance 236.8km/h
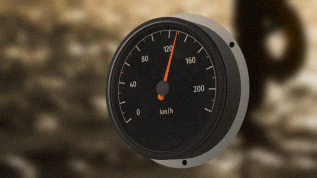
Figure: 130km/h
